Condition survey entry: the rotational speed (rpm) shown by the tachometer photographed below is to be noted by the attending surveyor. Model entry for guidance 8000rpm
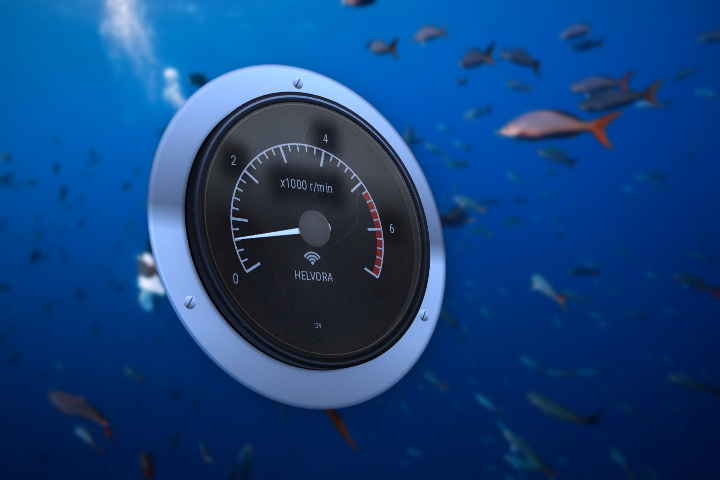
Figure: 600rpm
